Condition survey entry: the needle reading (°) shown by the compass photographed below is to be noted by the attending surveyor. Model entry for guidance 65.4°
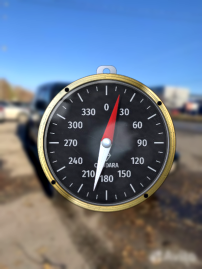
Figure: 15°
